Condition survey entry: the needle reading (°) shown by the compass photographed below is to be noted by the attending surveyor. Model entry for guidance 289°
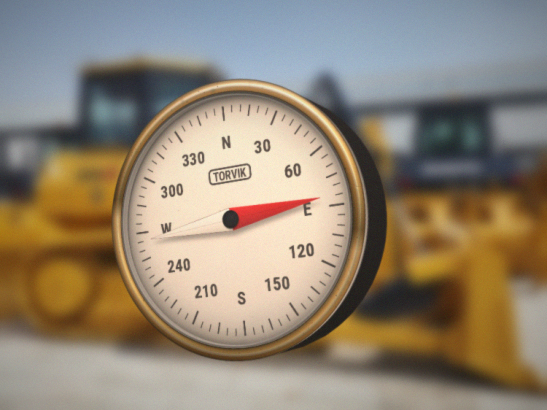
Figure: 85°
